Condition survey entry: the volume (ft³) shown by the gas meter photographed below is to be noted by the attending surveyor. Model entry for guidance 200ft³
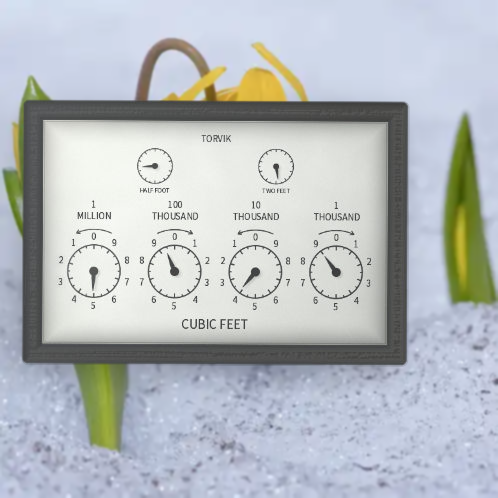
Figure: 493900ft³
